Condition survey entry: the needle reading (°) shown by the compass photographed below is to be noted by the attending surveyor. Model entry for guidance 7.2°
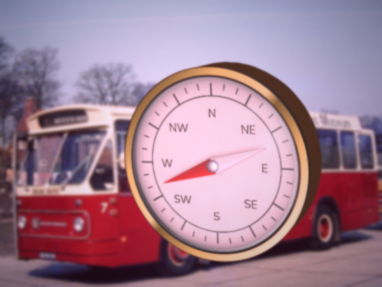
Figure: 250°
